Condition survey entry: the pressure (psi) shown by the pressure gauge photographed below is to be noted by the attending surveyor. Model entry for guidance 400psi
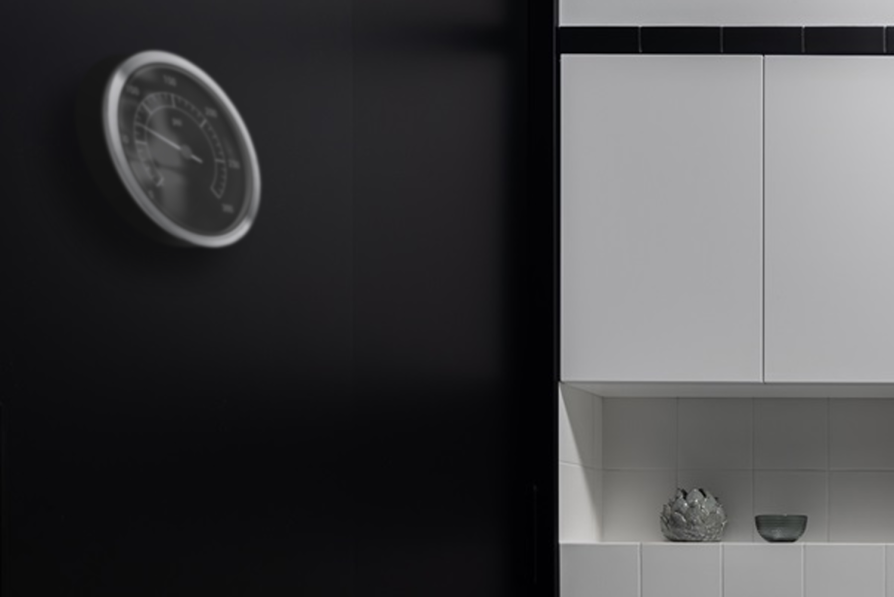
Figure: 70psi
